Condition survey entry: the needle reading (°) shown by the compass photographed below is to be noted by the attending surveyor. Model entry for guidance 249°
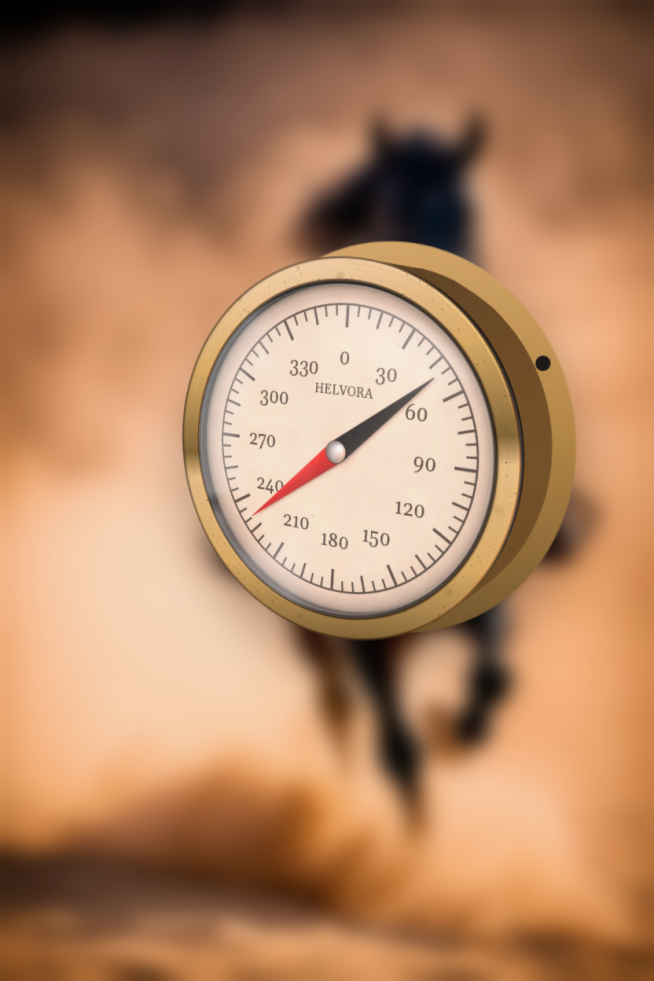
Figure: 230°
